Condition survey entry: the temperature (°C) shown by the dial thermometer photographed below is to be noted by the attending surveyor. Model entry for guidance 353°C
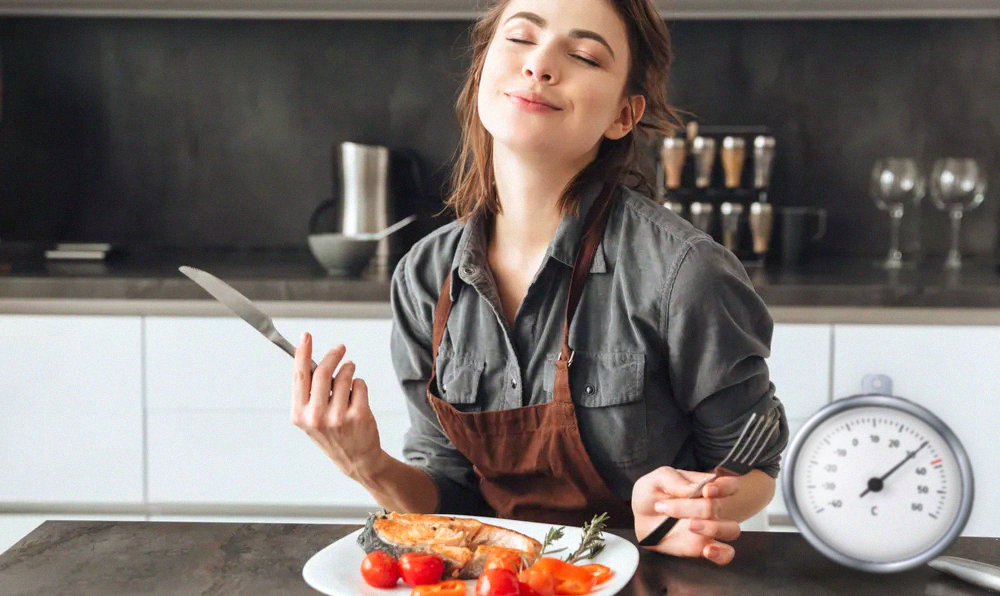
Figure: 30°C
